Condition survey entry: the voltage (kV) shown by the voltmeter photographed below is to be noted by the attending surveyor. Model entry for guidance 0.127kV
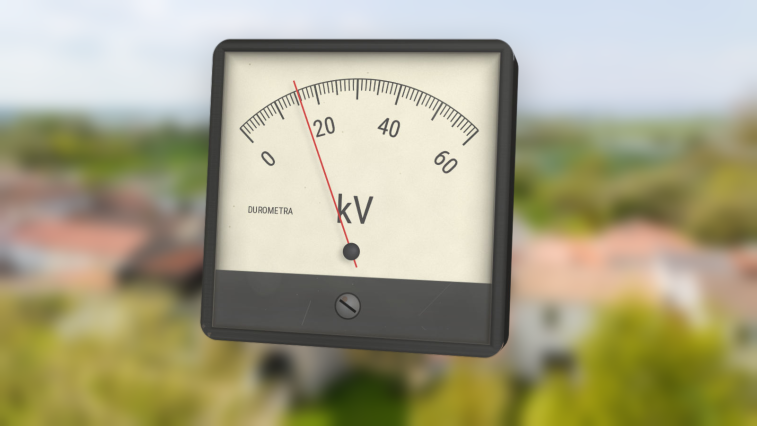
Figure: 16kV
